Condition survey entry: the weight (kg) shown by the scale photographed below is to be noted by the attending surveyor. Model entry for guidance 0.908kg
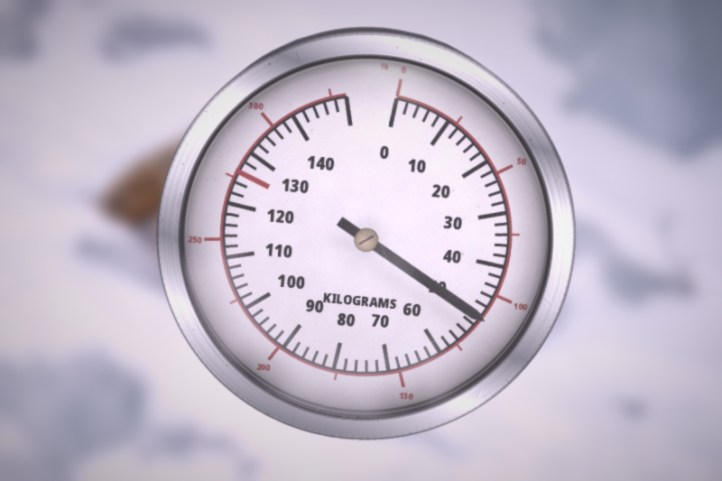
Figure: 50kg
